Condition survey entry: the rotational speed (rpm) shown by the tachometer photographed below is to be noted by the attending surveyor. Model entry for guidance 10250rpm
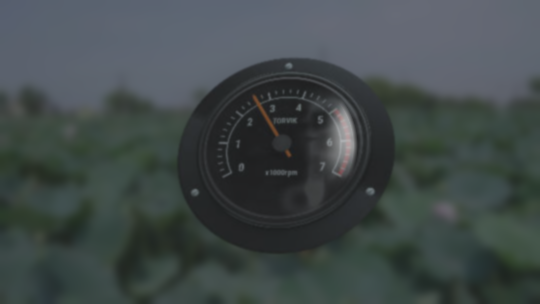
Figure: 2600rpm
